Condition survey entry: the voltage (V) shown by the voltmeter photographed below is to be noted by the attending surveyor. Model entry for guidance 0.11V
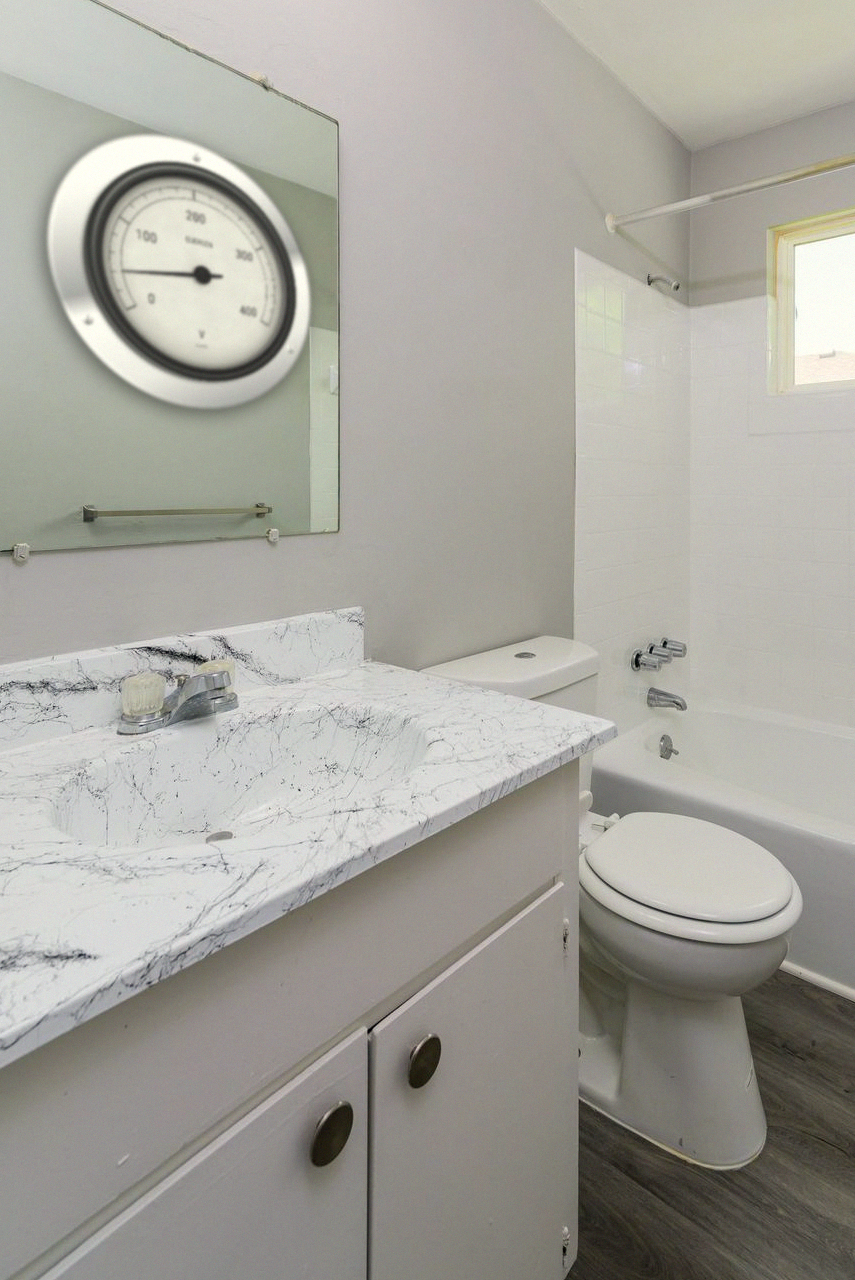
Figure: 40V
